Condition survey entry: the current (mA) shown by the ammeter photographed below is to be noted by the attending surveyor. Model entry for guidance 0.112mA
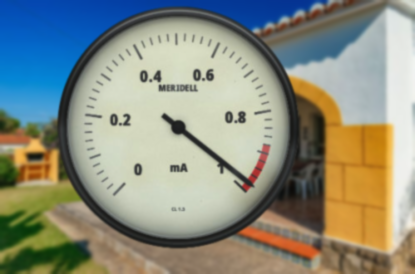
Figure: 0.98mA
